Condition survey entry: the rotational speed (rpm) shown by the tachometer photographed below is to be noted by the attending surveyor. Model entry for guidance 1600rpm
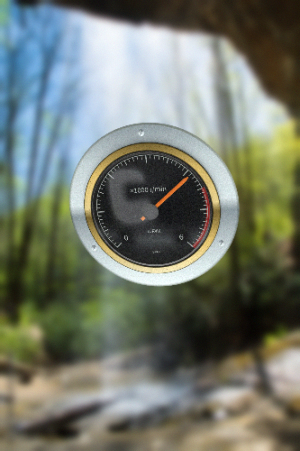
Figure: 4100rpm
